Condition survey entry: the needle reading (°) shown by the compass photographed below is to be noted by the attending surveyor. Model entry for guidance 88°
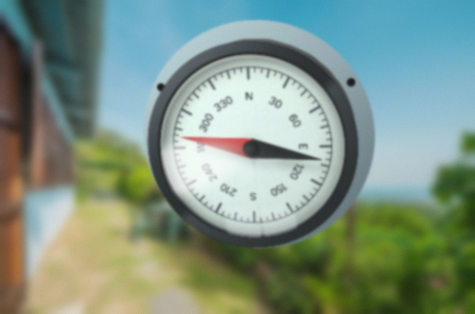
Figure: 280°
